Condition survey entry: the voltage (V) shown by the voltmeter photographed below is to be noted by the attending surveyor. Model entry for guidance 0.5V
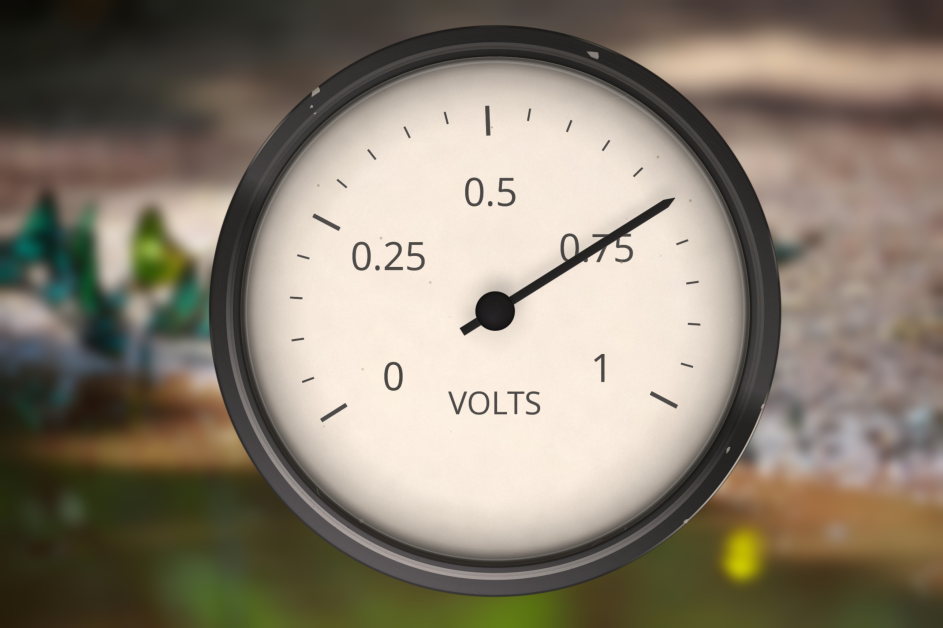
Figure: 0.75V
